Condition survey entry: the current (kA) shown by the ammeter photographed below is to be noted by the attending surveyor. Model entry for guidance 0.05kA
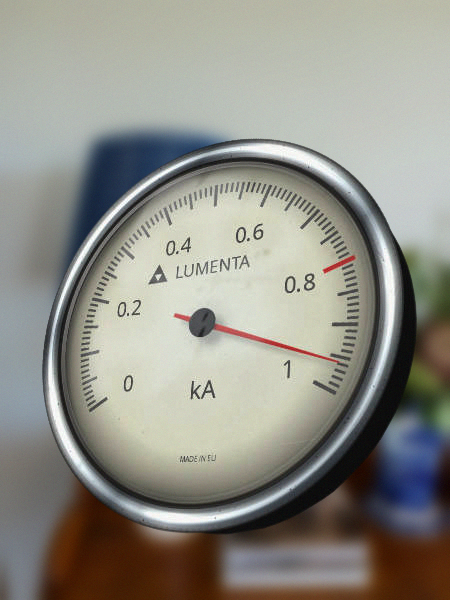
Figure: 0.96kA
